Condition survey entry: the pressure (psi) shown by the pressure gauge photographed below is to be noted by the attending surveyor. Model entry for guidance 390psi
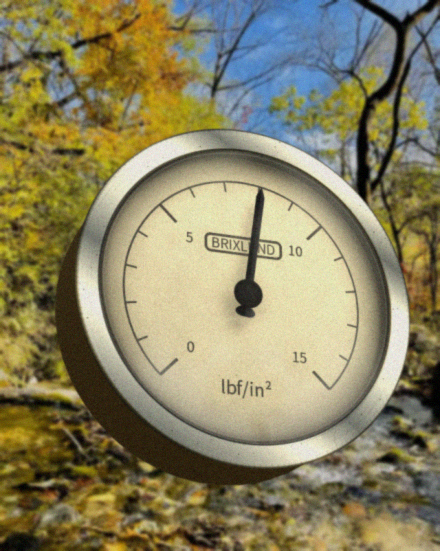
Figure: 8psi
